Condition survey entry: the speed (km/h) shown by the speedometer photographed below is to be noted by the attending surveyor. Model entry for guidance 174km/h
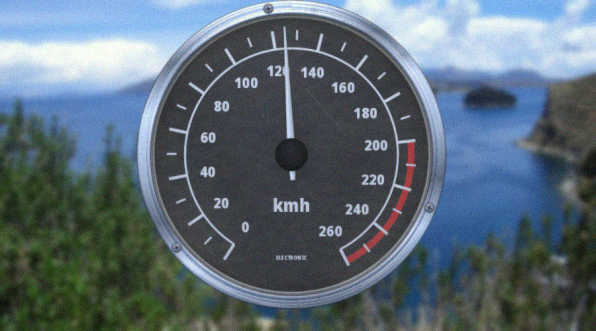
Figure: 125km/h
